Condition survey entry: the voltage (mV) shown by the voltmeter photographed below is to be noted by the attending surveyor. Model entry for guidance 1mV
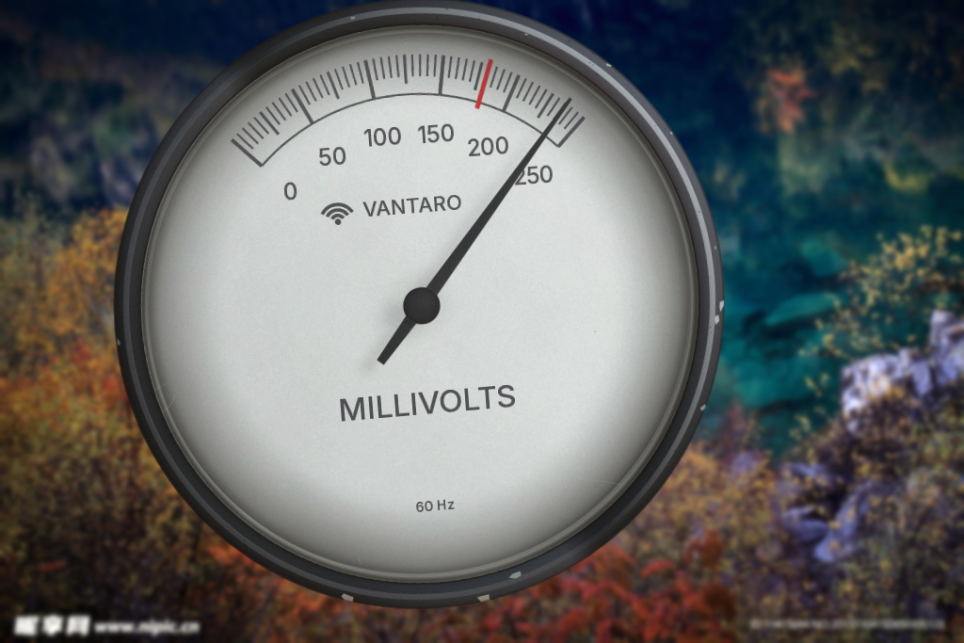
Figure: 235mV
